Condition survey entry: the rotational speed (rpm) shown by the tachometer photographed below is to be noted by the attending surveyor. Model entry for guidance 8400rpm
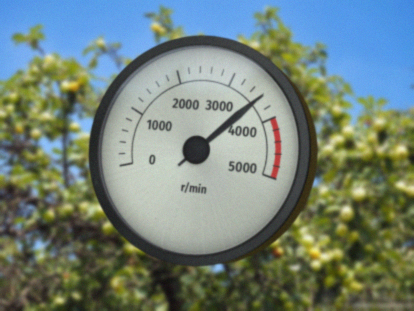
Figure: 3600rpm
